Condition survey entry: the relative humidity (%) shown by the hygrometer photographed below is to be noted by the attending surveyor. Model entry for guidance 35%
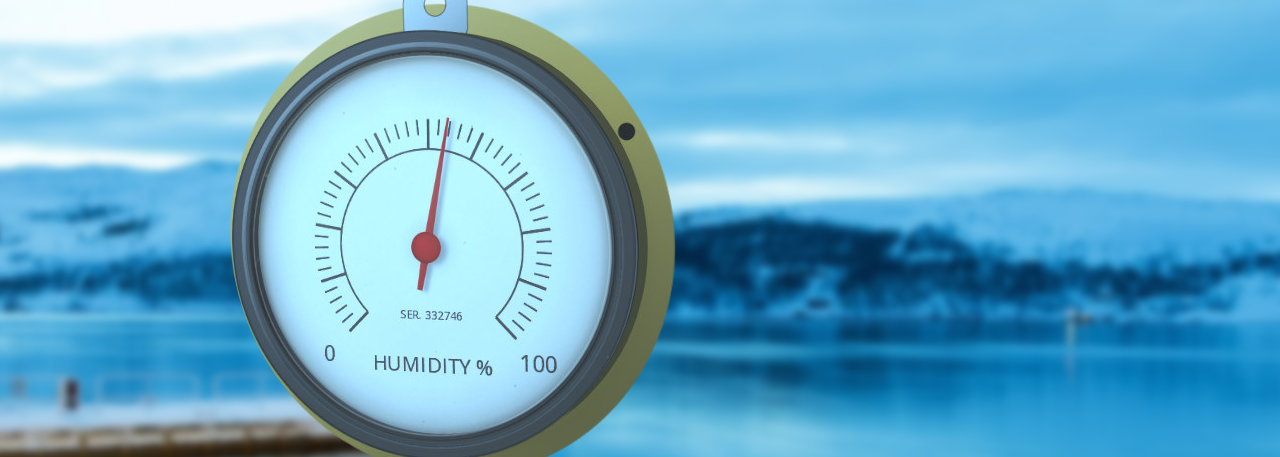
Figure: 54%
